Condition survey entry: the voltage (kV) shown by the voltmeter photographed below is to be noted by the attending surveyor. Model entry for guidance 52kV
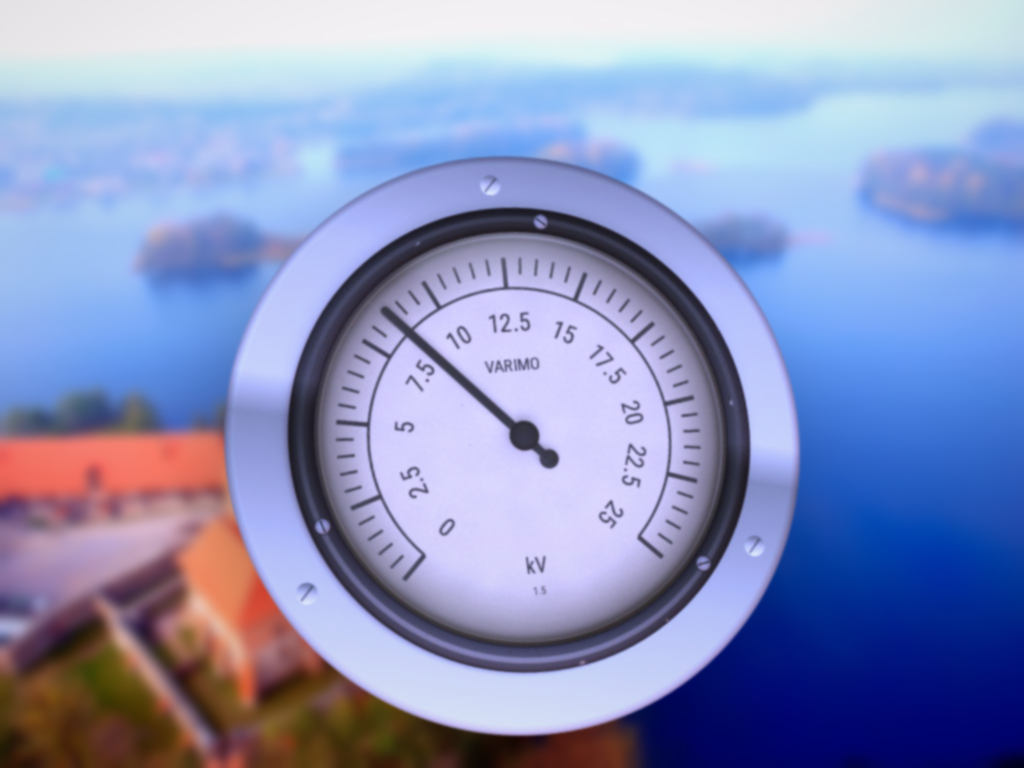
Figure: 8.5kV
